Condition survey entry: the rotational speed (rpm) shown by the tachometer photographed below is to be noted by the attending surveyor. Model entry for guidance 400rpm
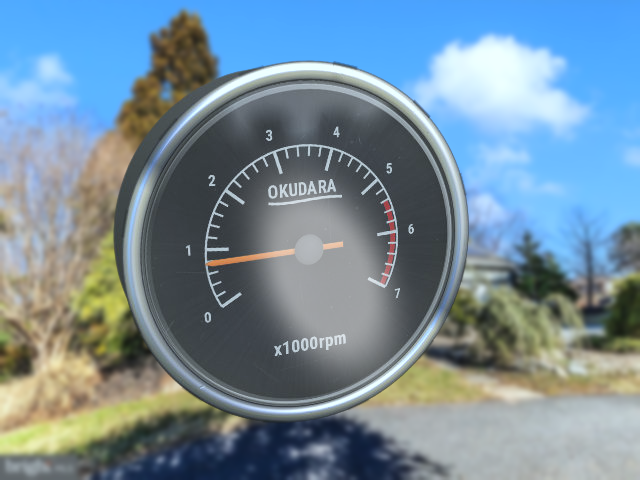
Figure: 800rpm
